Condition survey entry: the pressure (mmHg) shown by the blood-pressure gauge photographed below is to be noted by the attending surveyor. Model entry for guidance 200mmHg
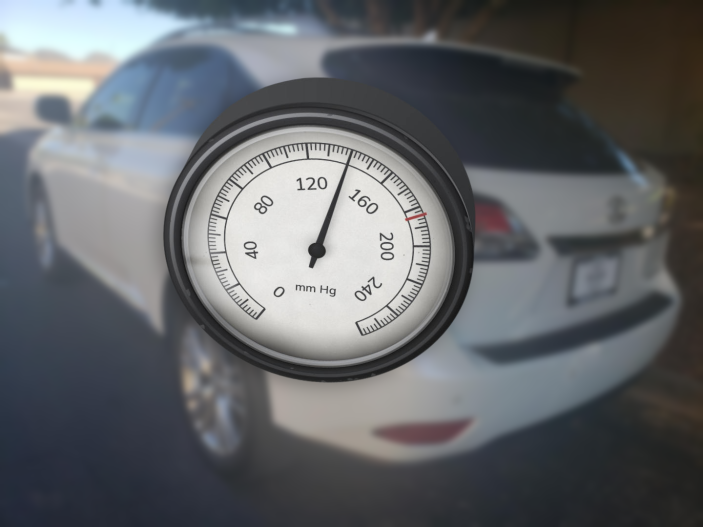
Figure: 140mmHg
